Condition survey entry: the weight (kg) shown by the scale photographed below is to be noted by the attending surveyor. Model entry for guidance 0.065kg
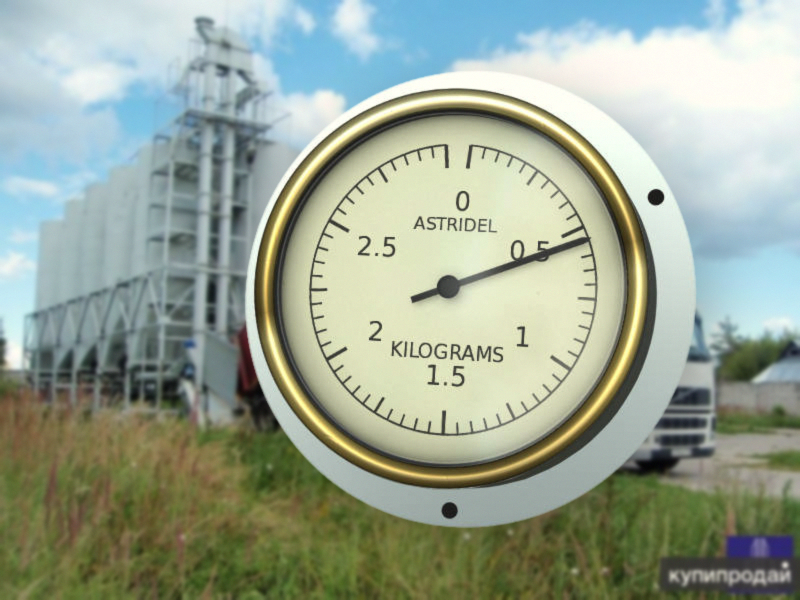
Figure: 0.55kg
